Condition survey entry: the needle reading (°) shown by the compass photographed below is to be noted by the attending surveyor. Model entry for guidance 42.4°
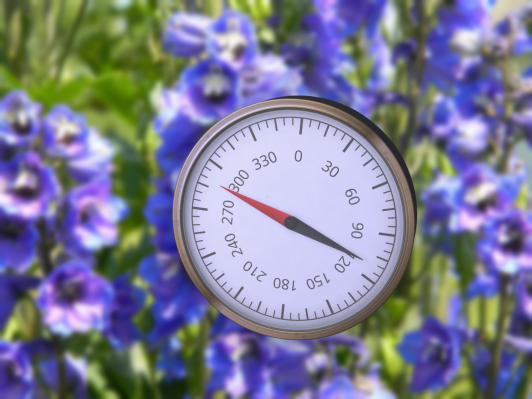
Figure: 290°
